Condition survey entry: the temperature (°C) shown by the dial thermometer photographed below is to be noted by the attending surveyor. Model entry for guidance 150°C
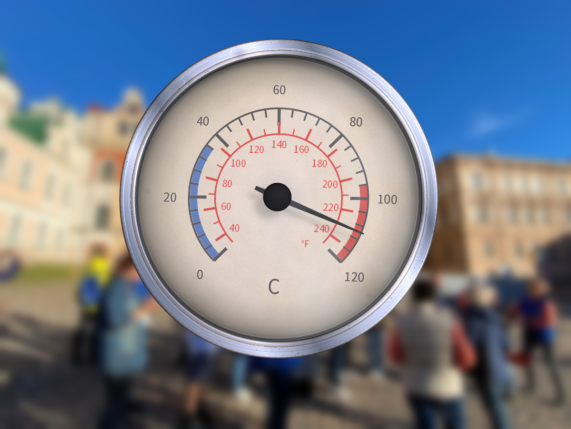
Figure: 110°C
